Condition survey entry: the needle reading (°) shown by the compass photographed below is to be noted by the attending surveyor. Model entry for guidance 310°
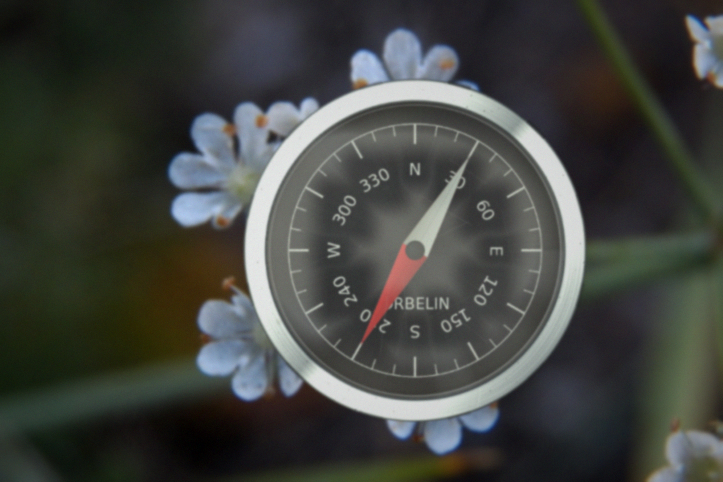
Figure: 210°
